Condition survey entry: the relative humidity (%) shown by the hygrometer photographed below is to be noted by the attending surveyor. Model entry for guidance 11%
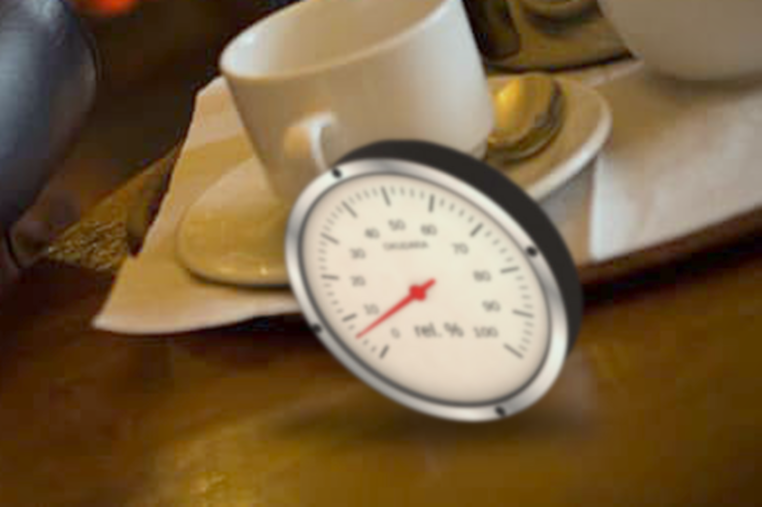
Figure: 6%
